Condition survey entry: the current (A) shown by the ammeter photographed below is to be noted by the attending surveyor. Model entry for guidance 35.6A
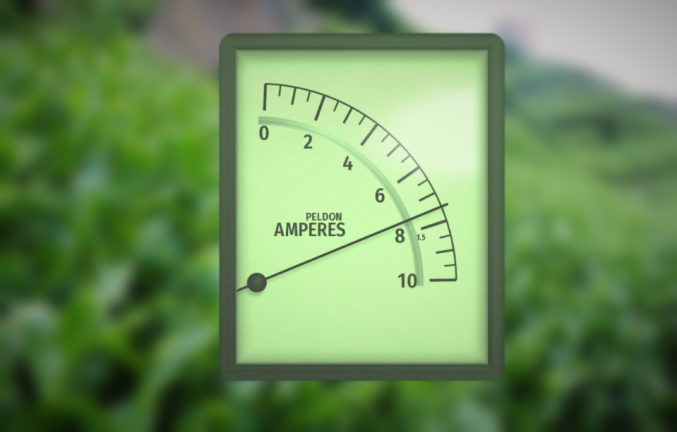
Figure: 7.5A
